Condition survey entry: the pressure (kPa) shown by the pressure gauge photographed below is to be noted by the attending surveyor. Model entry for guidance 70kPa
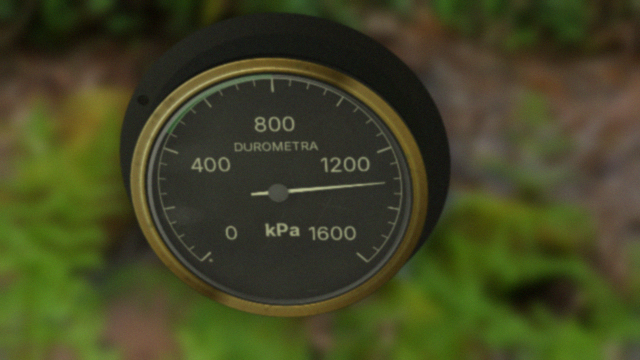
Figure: 1300kPa
